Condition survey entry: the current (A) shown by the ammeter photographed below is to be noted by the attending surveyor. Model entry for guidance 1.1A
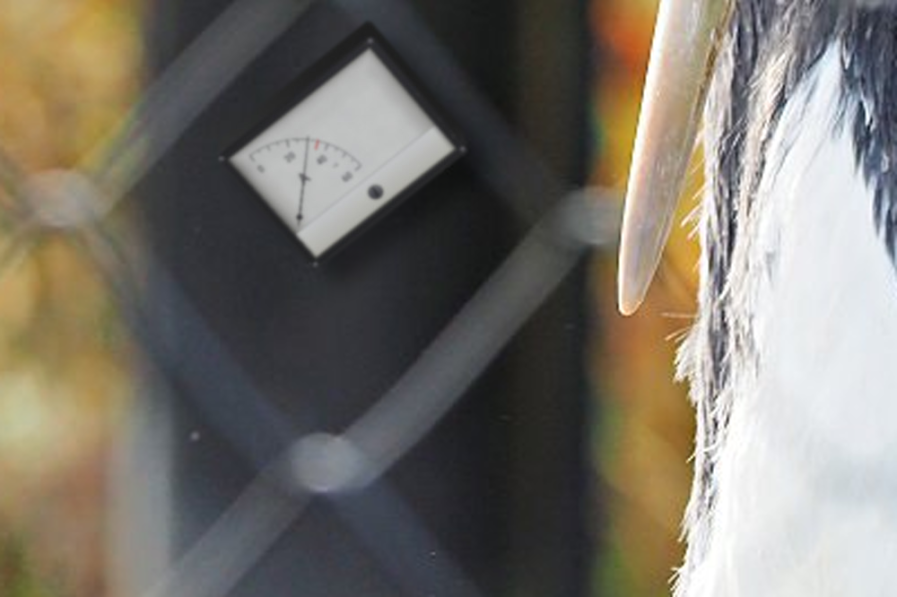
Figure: 30A
